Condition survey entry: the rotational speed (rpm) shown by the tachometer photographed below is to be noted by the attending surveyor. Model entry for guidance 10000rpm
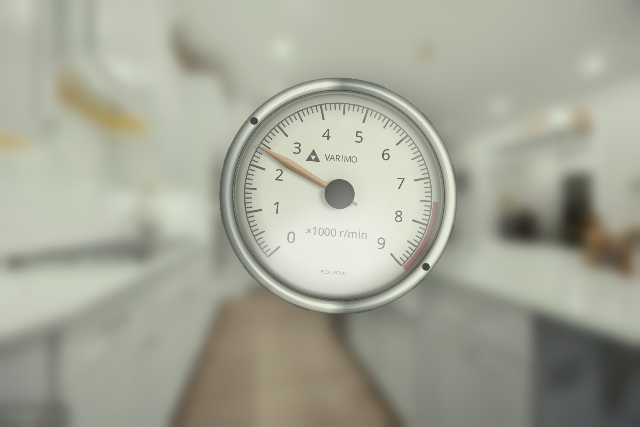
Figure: 2400rpm
